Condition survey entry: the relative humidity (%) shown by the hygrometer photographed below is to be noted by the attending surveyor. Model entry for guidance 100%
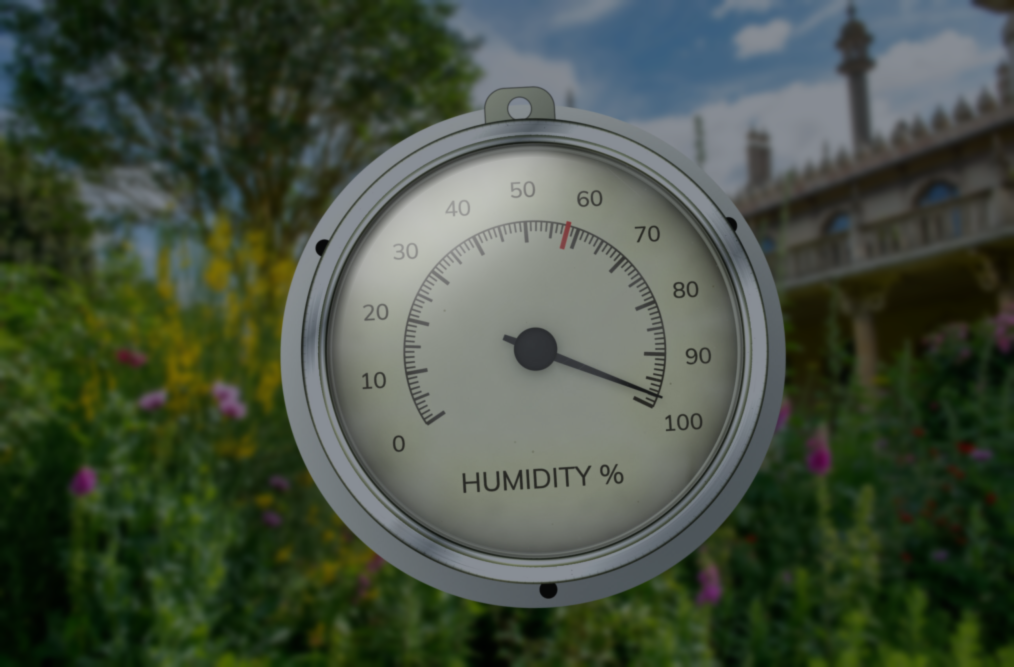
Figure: 98%
